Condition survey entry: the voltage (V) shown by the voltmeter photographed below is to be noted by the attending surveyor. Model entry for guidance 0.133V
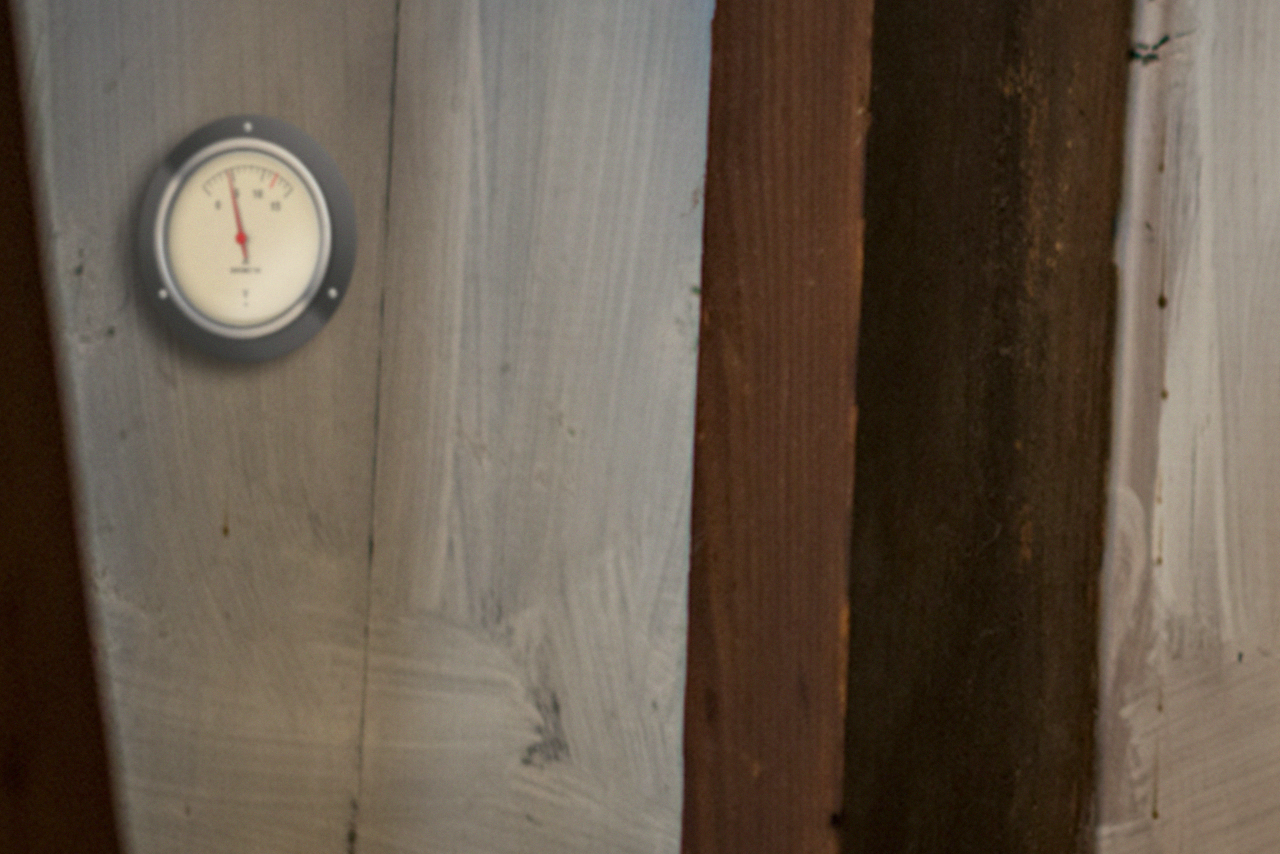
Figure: 5V
